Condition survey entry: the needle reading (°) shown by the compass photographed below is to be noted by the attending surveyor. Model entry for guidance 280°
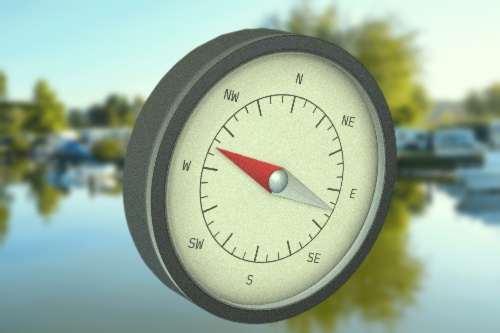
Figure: 285°
